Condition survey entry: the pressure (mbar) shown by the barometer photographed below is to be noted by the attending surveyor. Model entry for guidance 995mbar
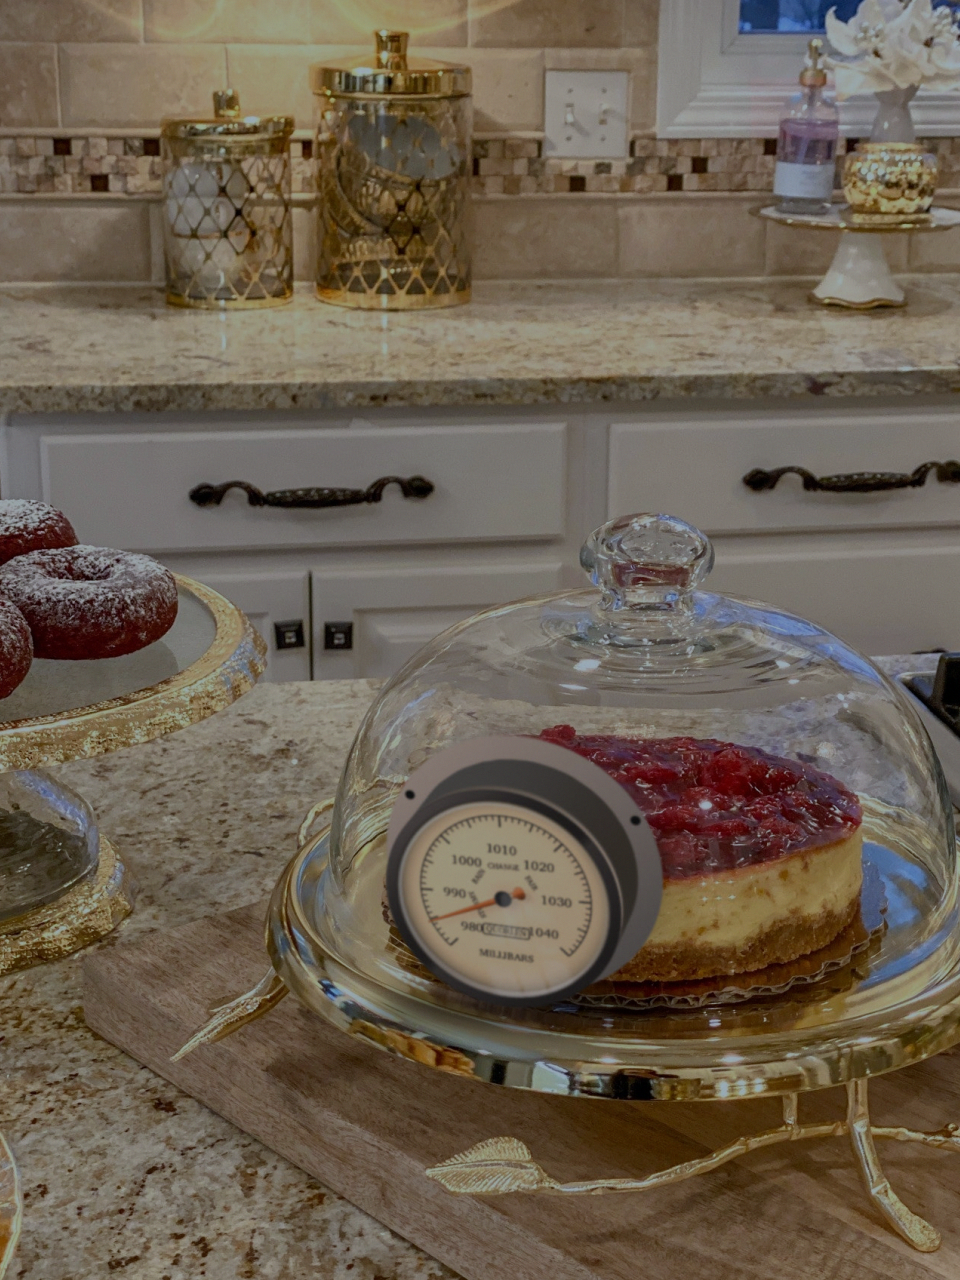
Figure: 985mbar
